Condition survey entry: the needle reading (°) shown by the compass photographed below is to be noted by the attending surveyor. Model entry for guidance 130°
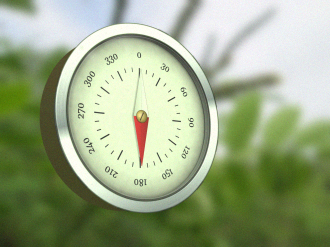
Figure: 180°
